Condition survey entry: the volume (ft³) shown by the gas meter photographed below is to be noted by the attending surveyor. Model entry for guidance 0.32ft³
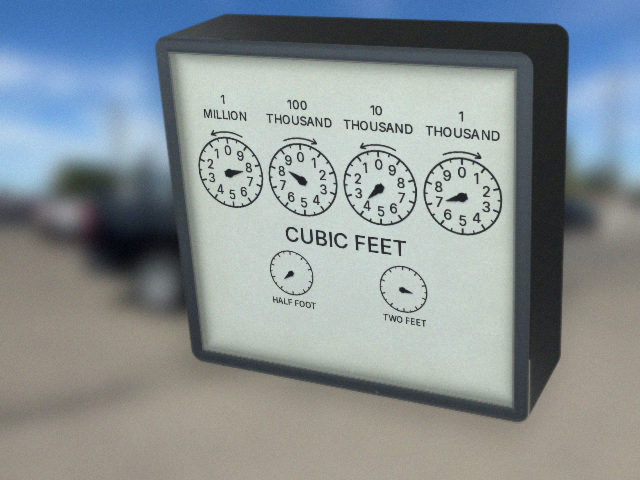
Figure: 783700ft³
